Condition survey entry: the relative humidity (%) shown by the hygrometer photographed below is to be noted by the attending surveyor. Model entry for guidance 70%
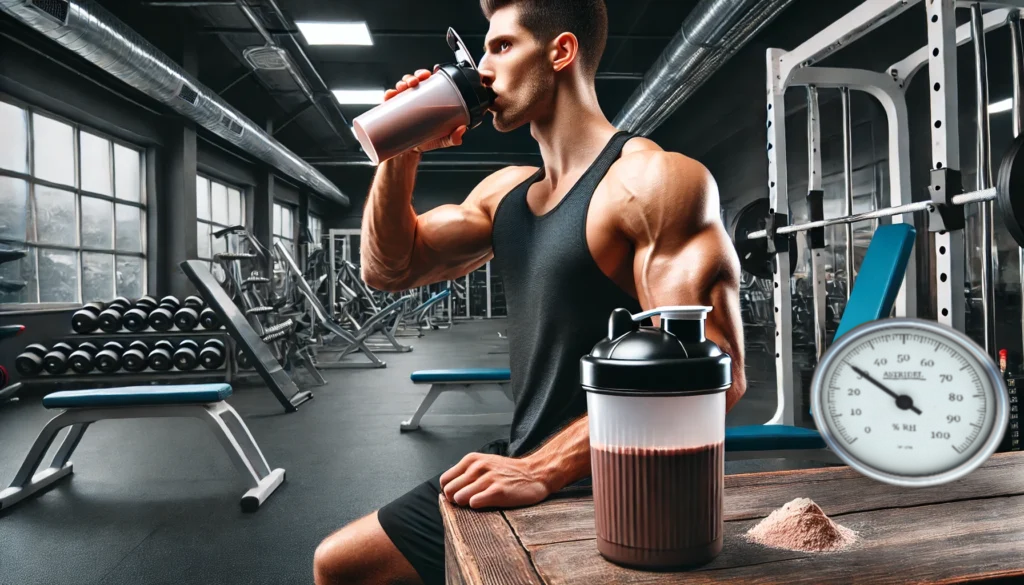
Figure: 30%
